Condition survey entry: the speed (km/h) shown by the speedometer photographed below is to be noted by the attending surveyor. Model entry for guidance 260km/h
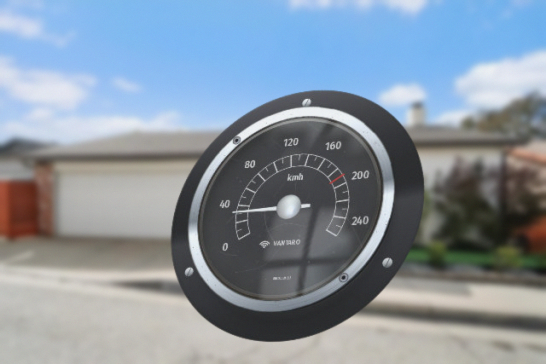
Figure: 30km/h
